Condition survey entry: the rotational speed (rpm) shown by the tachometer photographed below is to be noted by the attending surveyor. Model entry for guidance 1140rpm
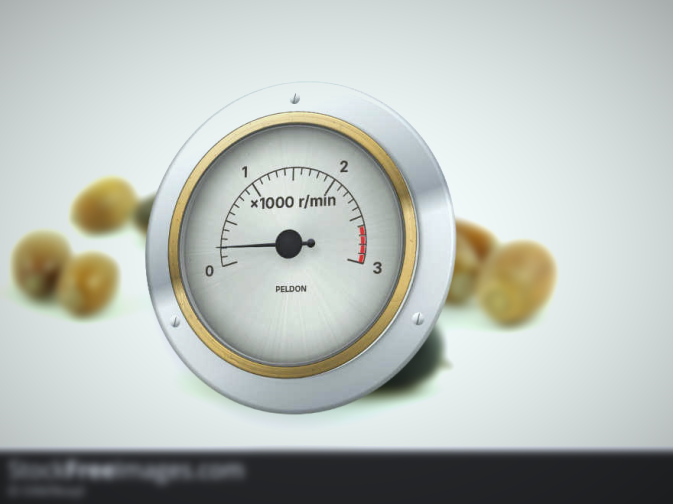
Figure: 200rpm
